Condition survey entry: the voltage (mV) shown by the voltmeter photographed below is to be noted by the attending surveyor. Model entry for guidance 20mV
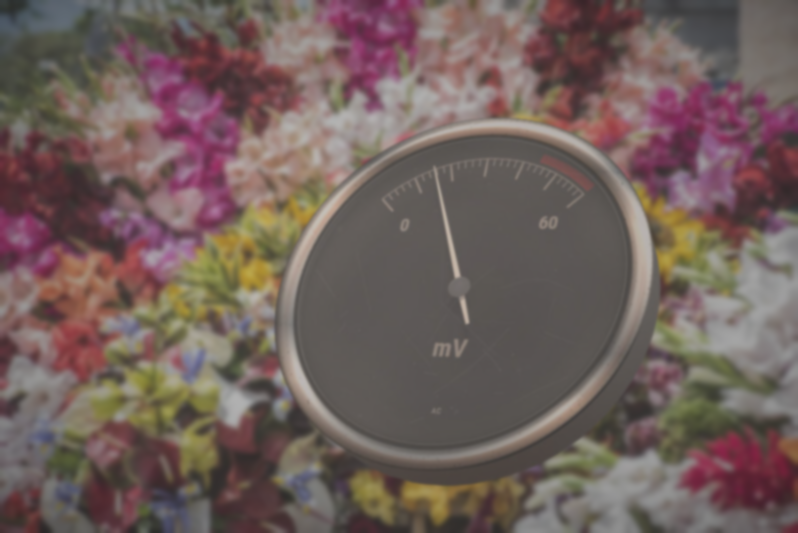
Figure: 16mV
